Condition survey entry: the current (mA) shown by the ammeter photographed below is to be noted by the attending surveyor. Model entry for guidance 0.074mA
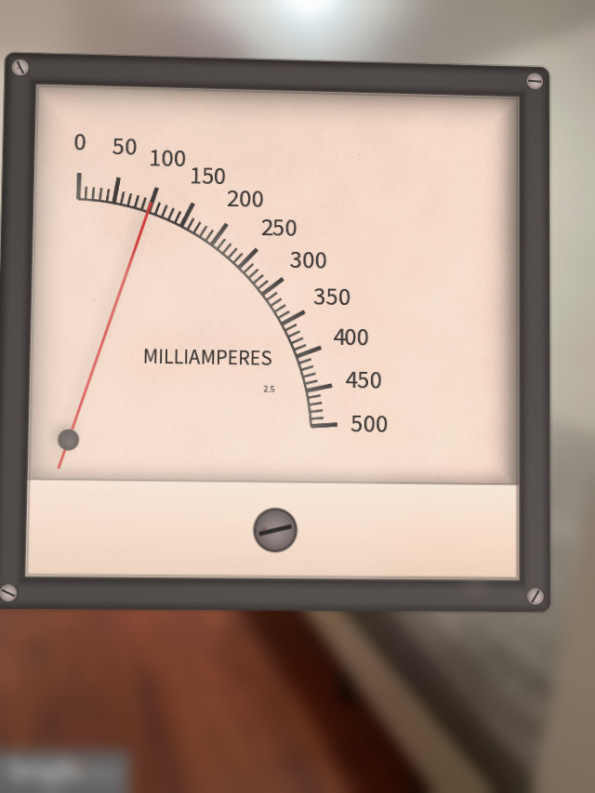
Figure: 100mA
